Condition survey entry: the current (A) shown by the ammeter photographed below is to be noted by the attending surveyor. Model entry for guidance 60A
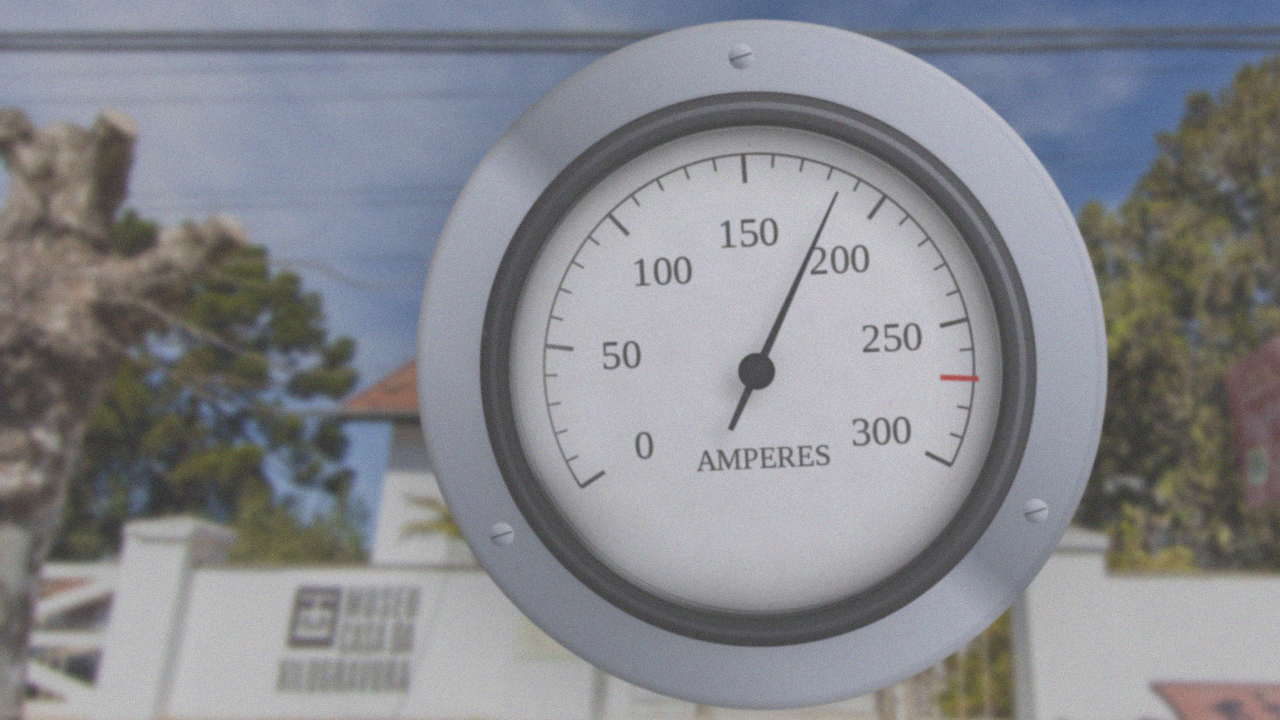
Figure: 185A
